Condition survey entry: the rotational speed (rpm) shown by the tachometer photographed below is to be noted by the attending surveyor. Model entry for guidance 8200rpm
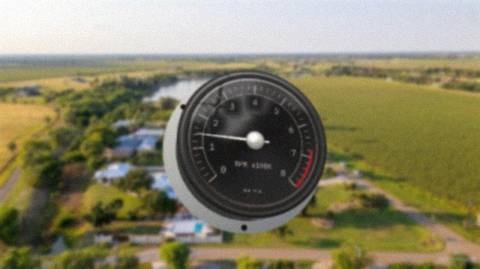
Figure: 1400rpm
